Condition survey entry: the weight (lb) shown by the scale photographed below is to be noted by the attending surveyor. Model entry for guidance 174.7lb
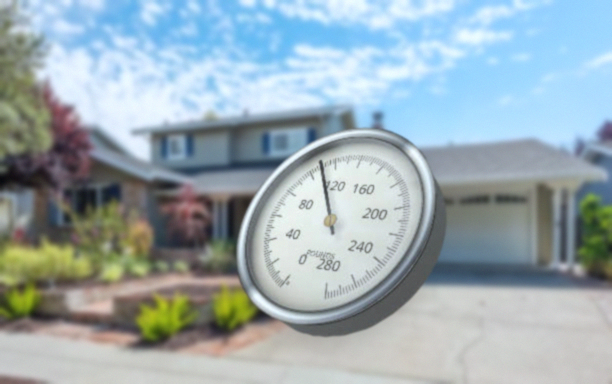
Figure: 110lb
